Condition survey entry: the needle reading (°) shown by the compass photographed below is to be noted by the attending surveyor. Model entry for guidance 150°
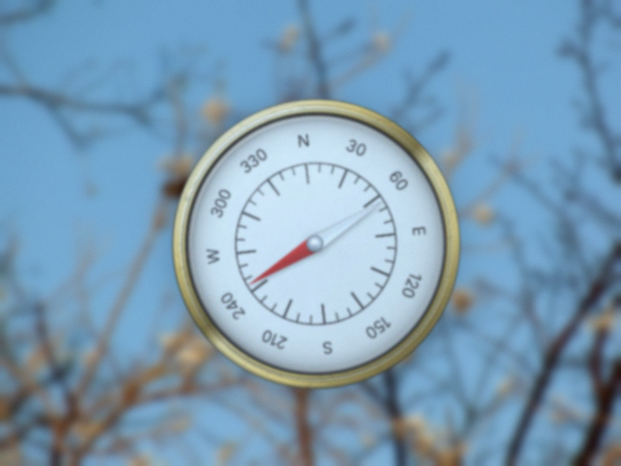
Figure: 245°
